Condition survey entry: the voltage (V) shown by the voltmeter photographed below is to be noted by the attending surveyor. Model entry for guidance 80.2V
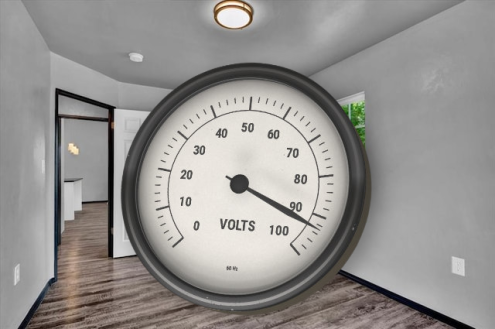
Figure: 93V
